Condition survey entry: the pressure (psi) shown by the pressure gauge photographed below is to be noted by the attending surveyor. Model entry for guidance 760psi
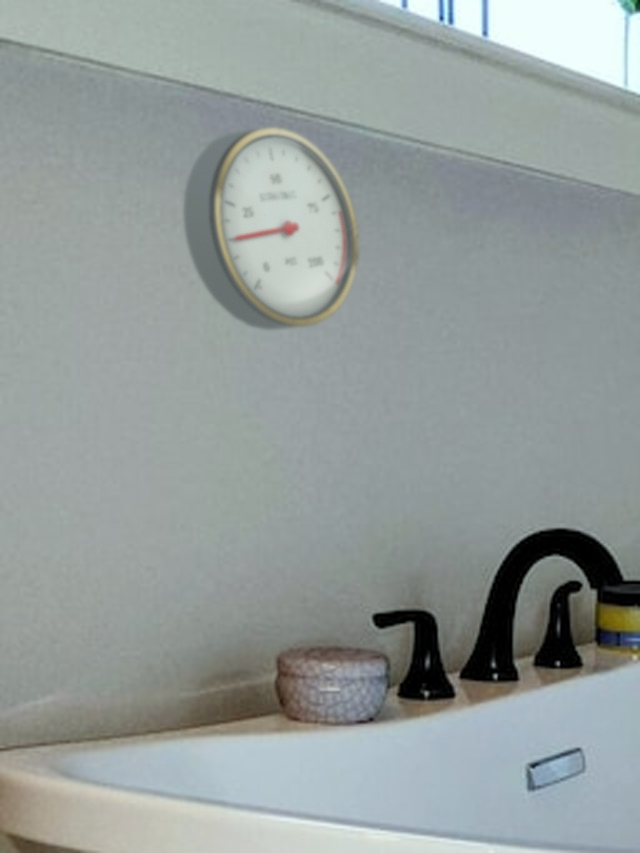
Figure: 15psi
